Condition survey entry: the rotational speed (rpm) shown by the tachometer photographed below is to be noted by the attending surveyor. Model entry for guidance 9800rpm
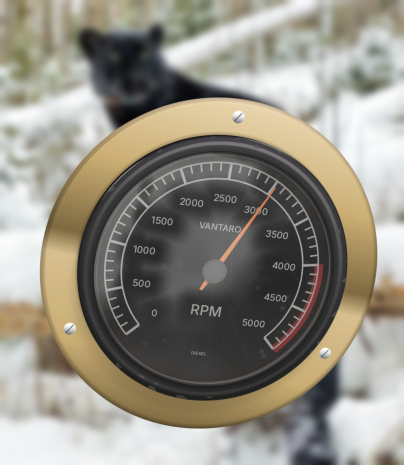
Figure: 3000rpm
